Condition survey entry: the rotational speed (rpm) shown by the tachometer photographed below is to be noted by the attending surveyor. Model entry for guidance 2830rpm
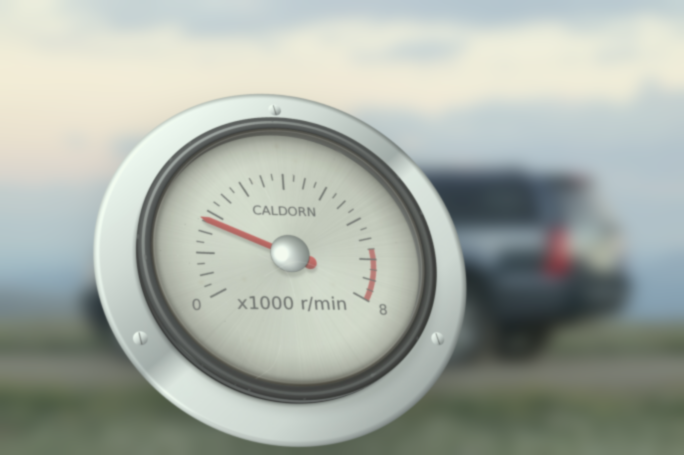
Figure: 1750rpm
